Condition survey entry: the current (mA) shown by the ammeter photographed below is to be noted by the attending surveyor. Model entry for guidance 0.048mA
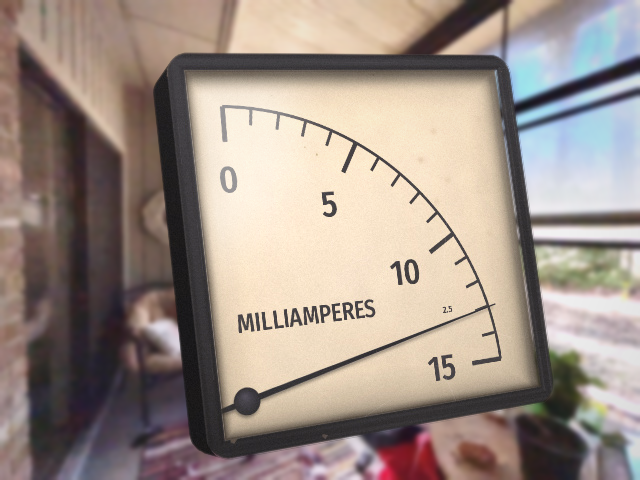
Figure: 13mA
